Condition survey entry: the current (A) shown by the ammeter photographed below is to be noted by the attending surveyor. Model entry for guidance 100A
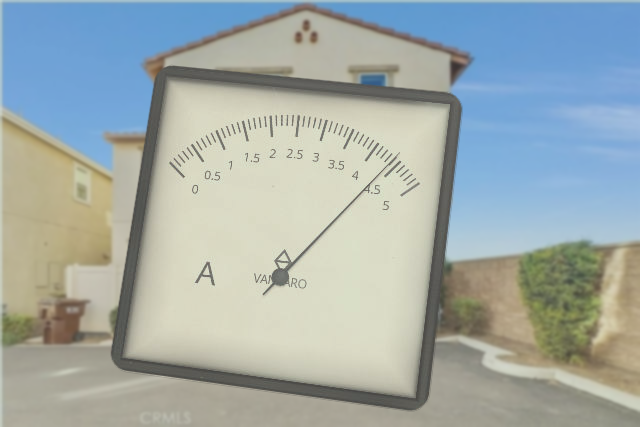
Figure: 4.4A
